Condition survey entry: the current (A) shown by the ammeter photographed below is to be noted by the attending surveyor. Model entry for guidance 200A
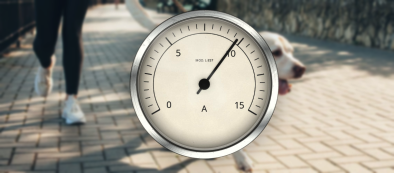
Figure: 9.75A
